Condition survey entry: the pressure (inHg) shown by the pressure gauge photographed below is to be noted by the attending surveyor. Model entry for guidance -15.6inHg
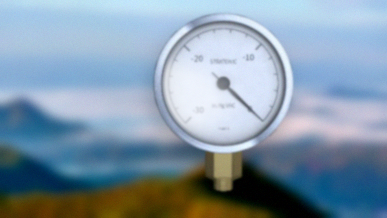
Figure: 0inHg
